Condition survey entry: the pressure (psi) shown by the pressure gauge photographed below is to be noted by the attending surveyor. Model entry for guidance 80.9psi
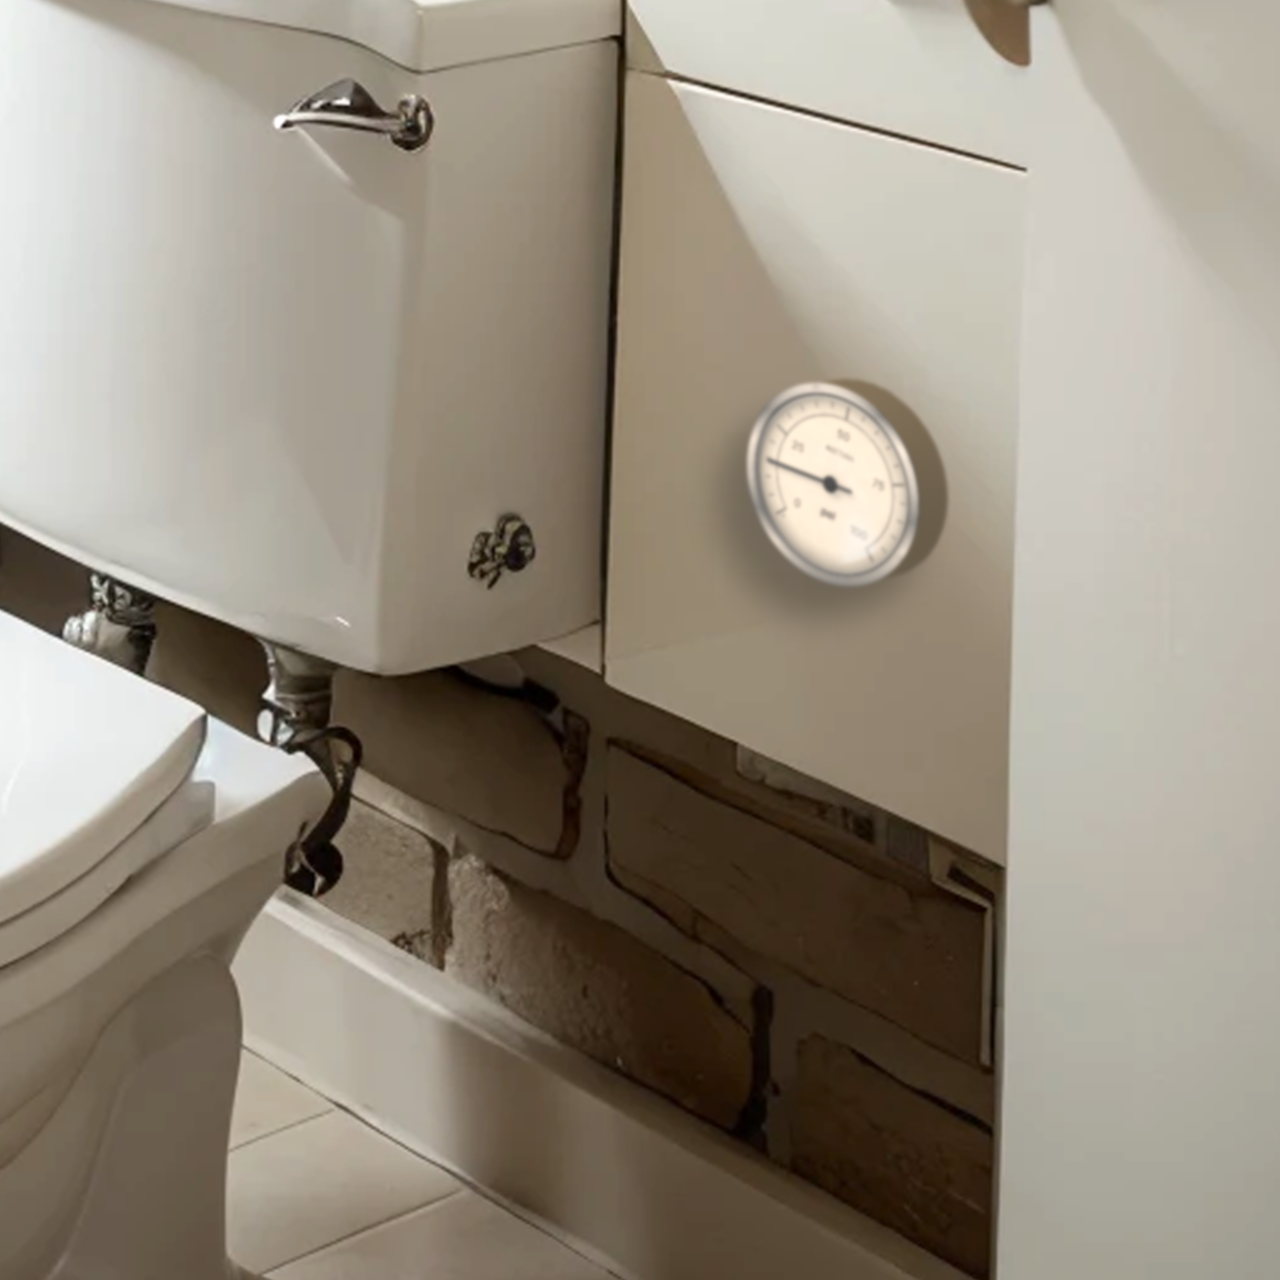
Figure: 15psi
